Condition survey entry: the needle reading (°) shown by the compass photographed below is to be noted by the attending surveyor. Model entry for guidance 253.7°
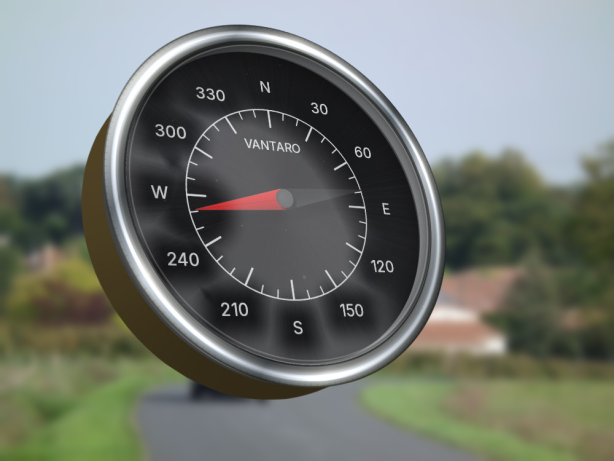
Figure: 260°
